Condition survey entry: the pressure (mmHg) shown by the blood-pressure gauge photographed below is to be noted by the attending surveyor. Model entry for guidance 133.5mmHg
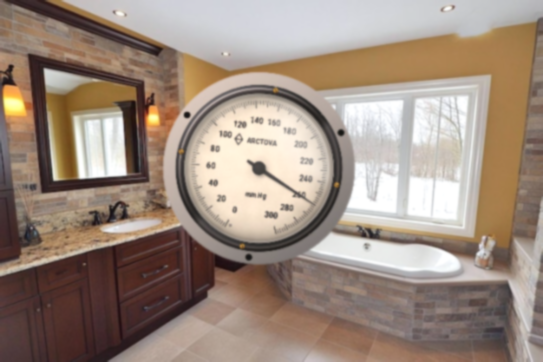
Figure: 260mmHg
